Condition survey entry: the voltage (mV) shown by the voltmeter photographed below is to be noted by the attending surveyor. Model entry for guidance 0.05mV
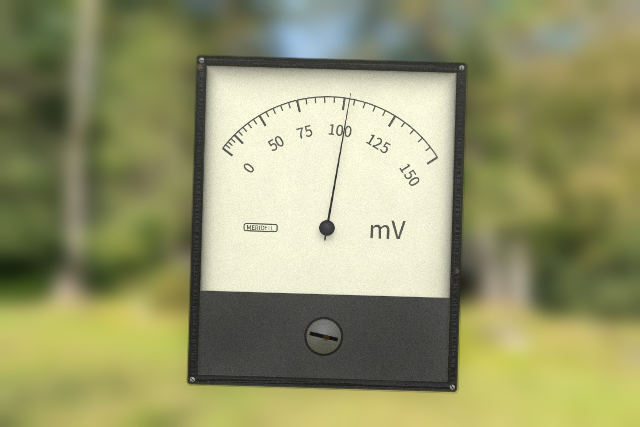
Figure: 102.5mV
